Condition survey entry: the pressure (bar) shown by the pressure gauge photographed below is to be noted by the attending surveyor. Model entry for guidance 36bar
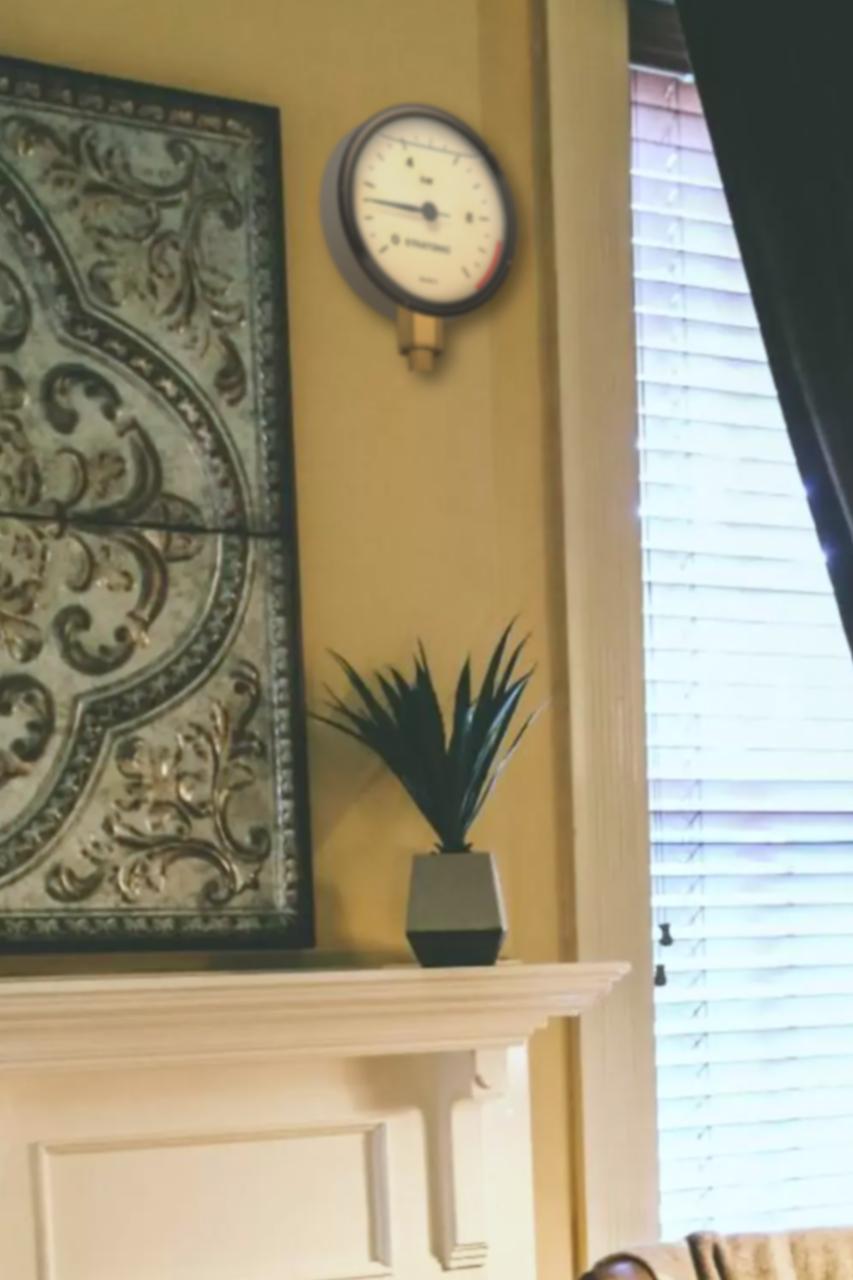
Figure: 1.5bar
